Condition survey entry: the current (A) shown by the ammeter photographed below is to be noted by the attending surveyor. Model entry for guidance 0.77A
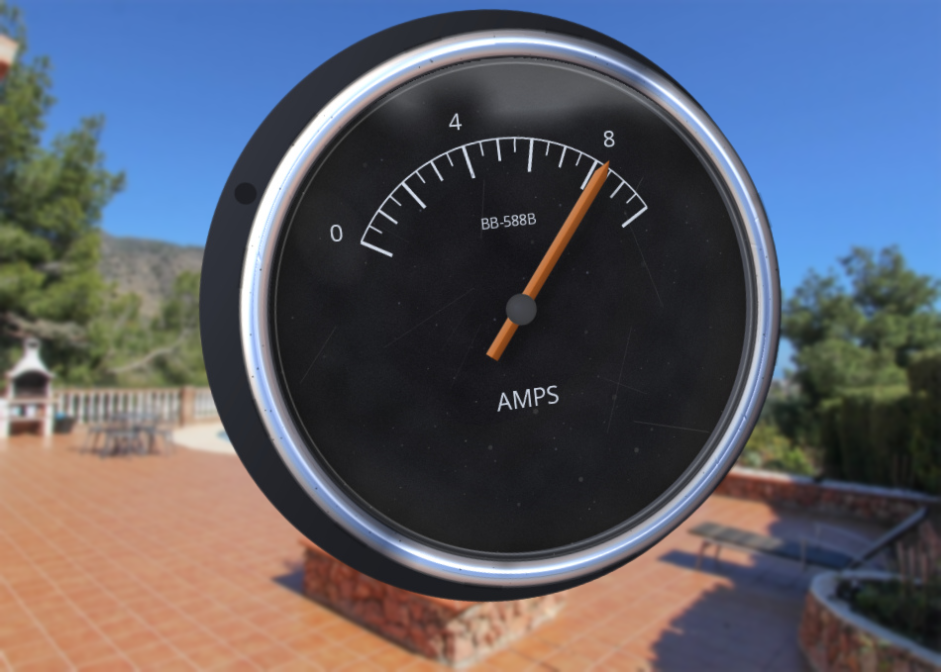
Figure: 8.25A
